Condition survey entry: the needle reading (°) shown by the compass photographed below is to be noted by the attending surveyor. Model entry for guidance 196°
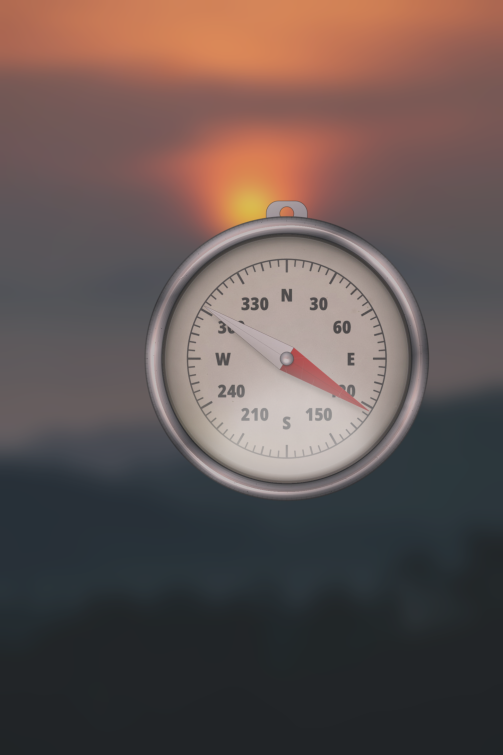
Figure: 122.5°
